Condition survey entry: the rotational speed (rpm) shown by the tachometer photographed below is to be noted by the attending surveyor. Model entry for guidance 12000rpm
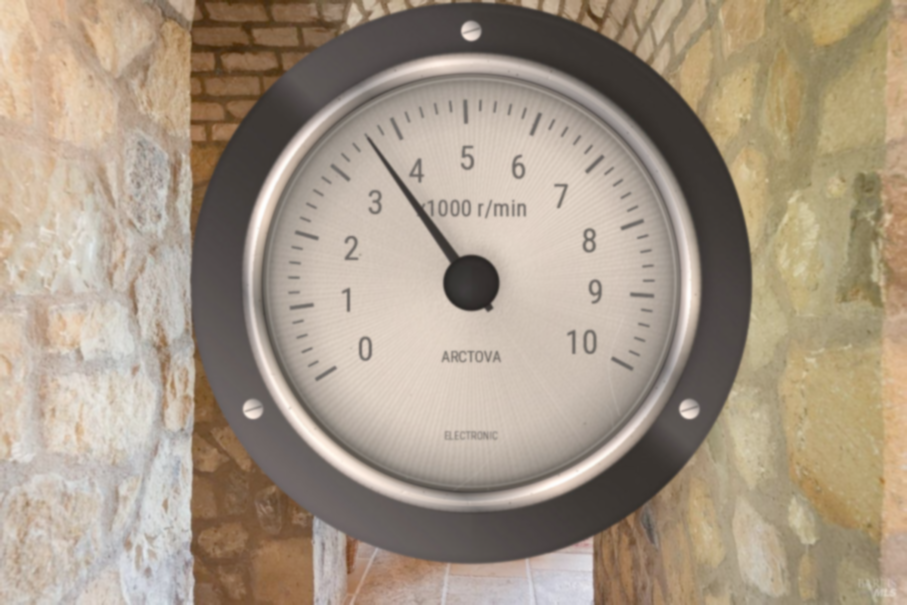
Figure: 3600rpm
